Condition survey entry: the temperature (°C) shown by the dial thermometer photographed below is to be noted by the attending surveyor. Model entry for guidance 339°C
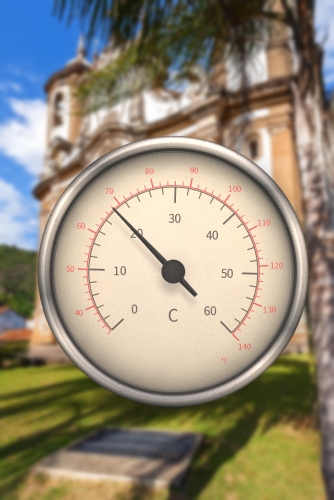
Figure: 20°C
